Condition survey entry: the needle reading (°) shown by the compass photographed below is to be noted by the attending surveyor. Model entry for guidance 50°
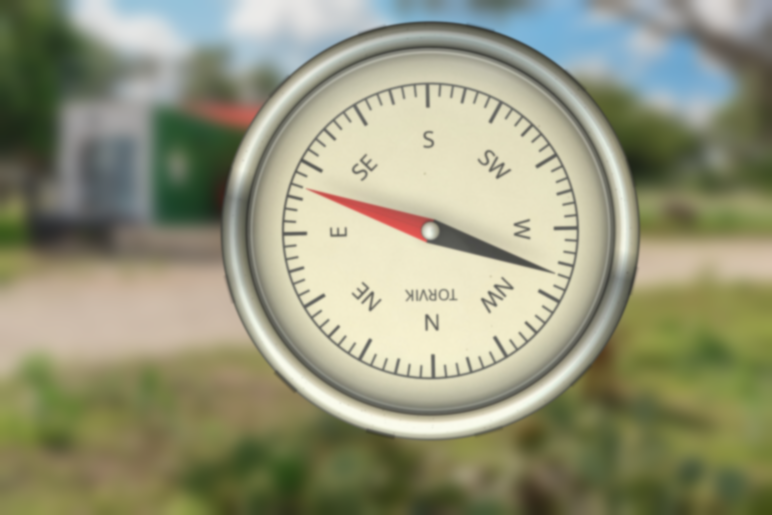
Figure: 110°
